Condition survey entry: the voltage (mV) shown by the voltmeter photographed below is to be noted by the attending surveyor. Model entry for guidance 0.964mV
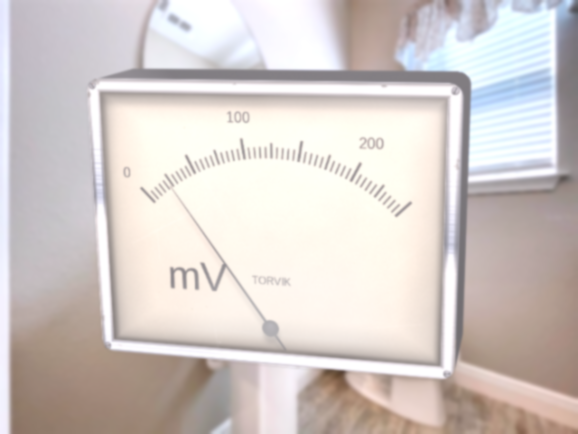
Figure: 25mV
